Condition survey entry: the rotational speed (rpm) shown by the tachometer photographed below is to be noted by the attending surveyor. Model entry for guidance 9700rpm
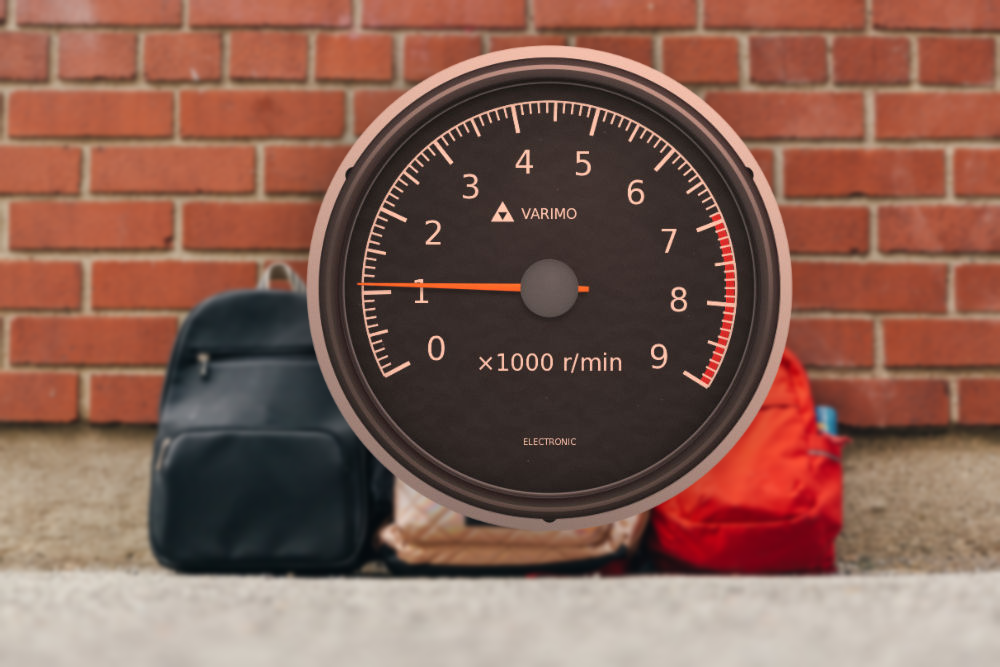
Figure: 1100rpm
